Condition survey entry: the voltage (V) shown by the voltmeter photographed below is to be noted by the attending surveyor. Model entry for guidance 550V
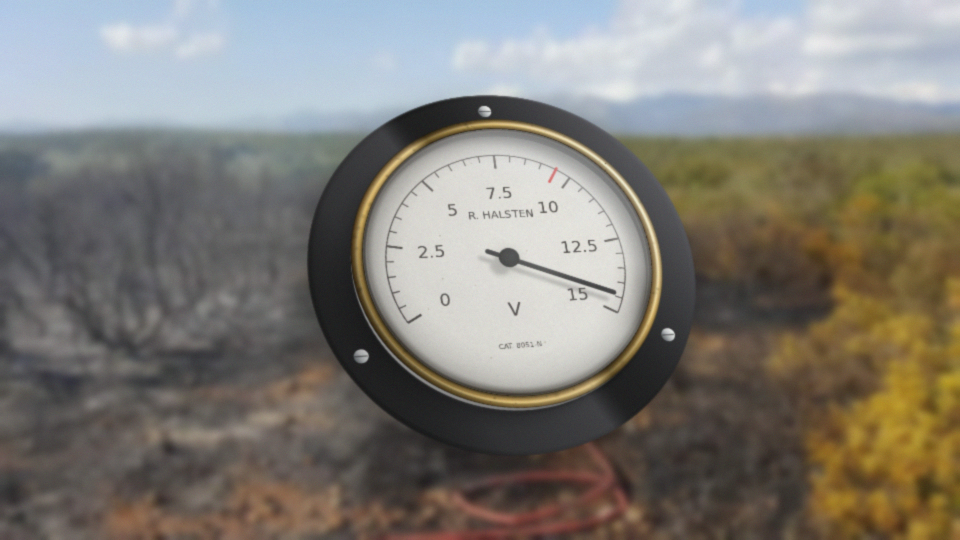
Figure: 14.5V
